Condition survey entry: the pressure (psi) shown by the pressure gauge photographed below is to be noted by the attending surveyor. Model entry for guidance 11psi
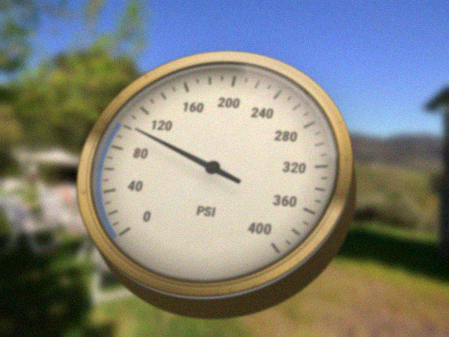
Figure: 100psi
